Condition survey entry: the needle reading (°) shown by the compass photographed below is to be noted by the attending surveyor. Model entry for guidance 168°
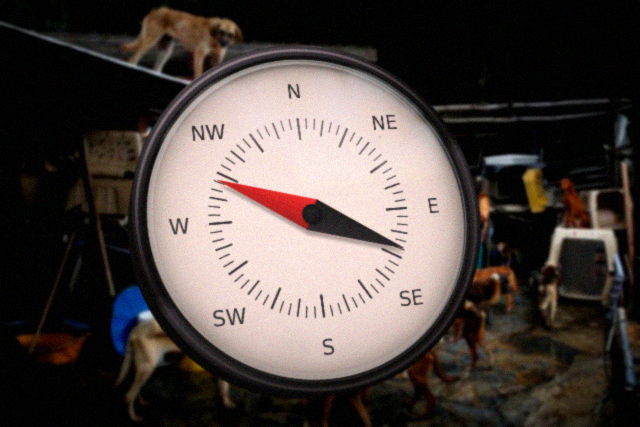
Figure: 295°
